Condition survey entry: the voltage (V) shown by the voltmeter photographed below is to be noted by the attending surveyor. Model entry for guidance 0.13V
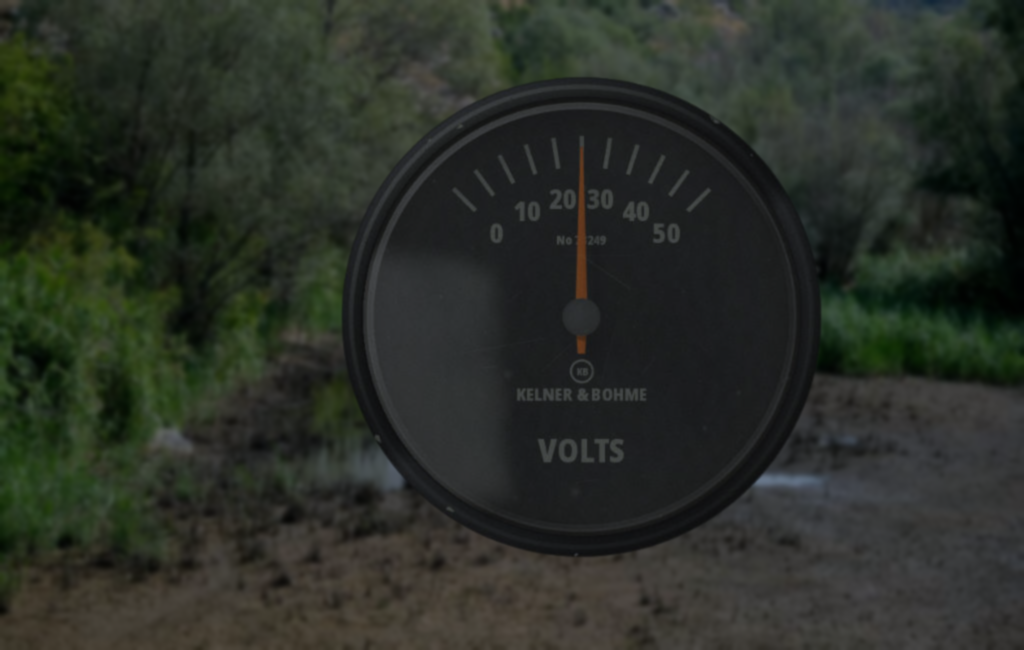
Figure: 25V
